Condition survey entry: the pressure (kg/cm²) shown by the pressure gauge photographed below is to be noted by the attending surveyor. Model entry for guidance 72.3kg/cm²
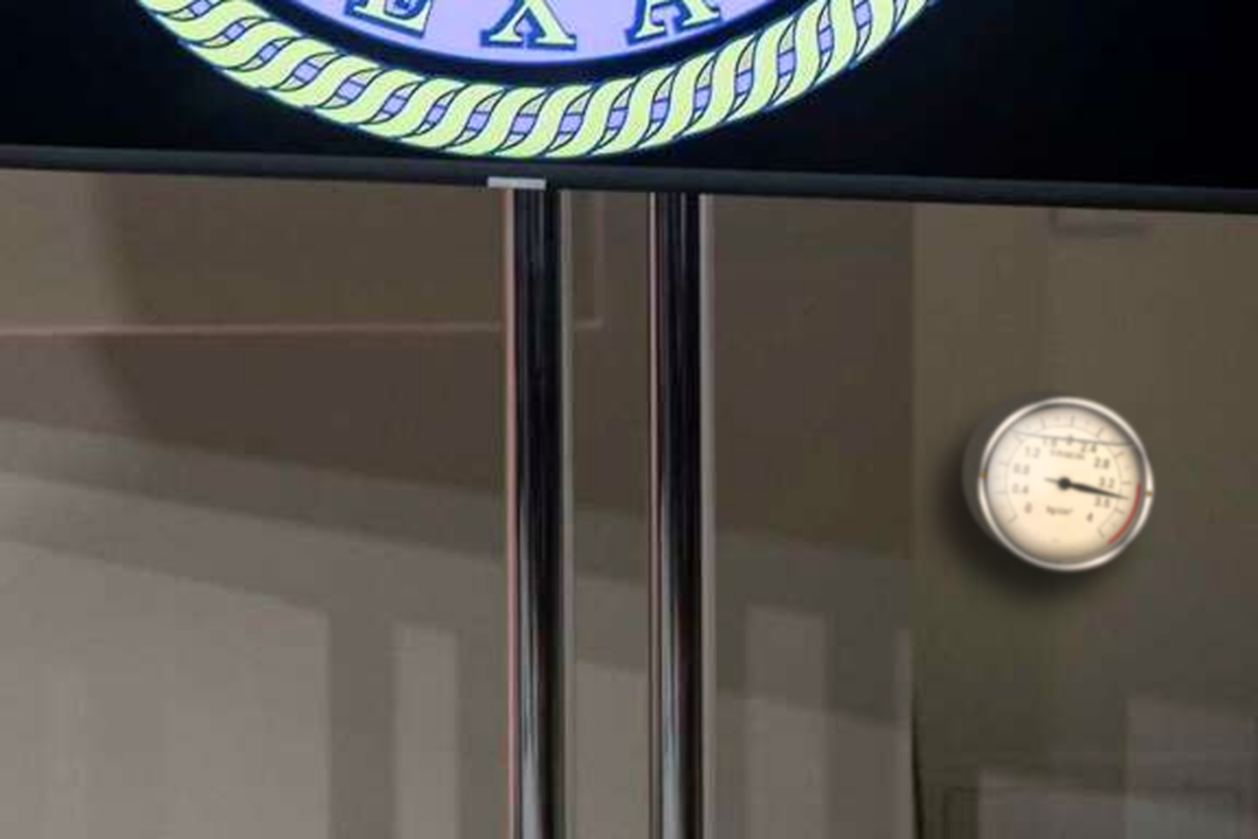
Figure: 3.4kg/cm²
